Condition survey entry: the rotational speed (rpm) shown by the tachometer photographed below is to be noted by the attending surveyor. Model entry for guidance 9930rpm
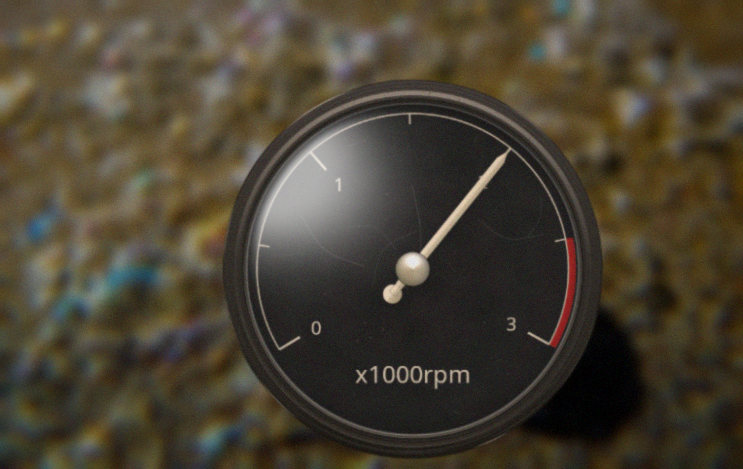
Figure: 2000rpm
